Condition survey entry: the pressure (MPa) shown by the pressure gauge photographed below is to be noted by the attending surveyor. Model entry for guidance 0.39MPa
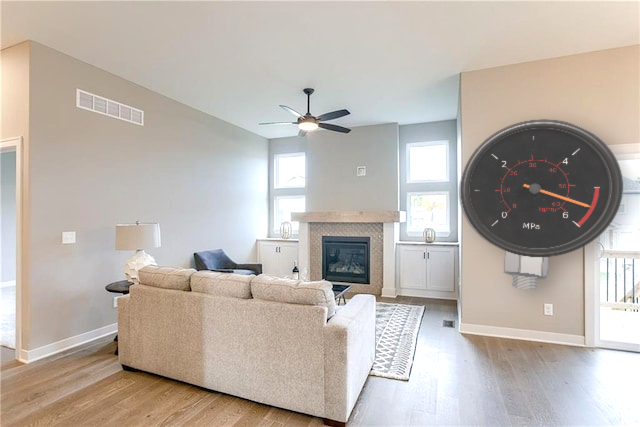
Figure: 5.5MPa
